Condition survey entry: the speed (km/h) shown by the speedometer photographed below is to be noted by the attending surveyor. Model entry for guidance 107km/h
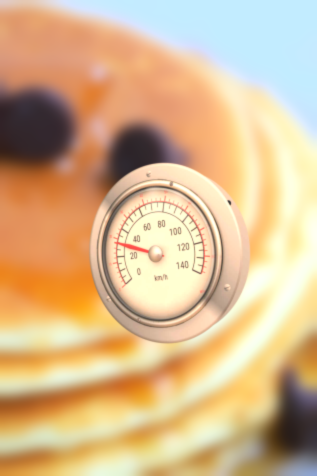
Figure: 30km/h
